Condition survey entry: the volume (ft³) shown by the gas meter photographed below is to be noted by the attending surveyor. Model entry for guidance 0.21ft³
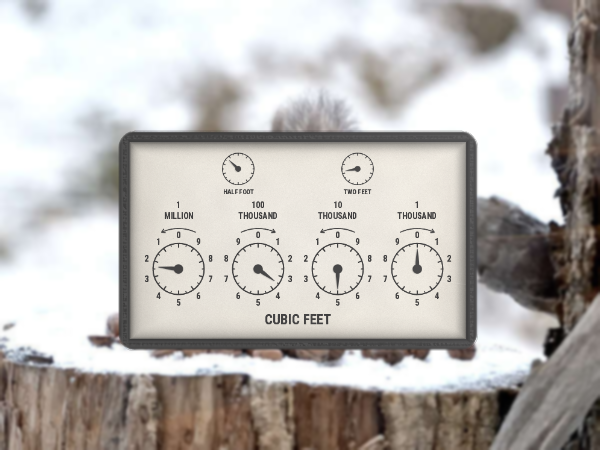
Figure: 235000ft³
